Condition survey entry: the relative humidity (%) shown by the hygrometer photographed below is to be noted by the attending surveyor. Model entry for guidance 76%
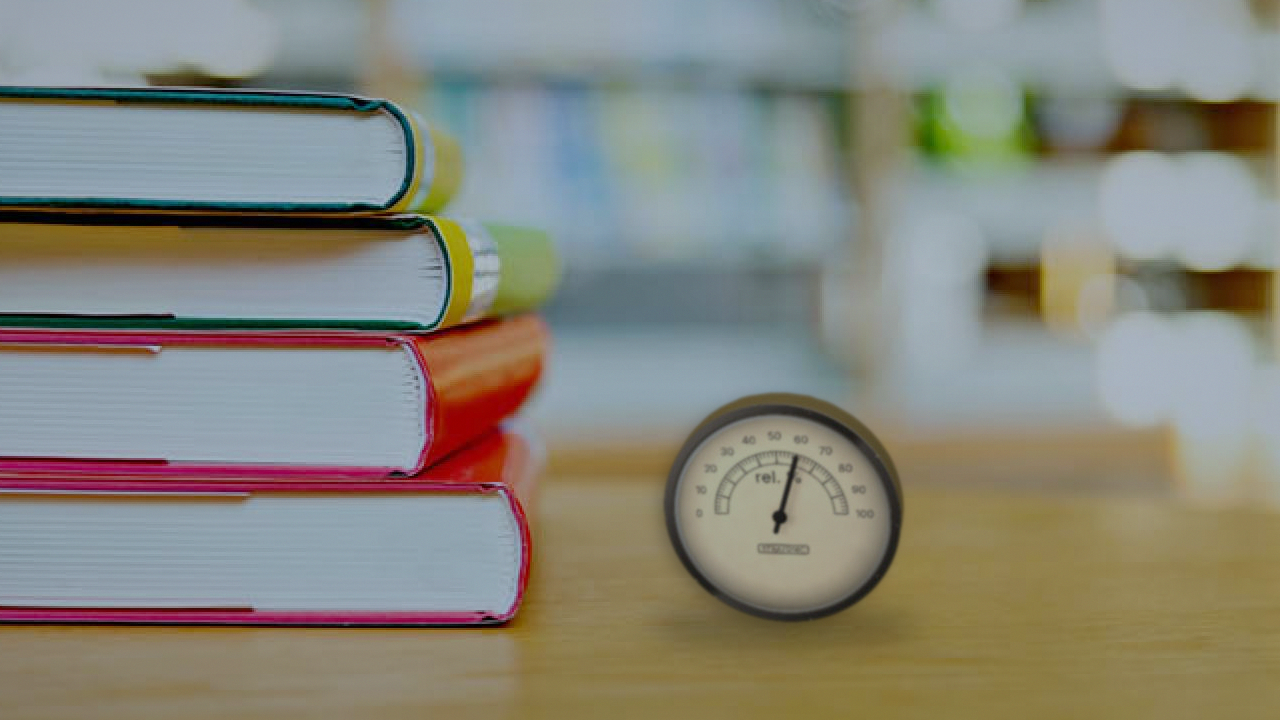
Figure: 60%
